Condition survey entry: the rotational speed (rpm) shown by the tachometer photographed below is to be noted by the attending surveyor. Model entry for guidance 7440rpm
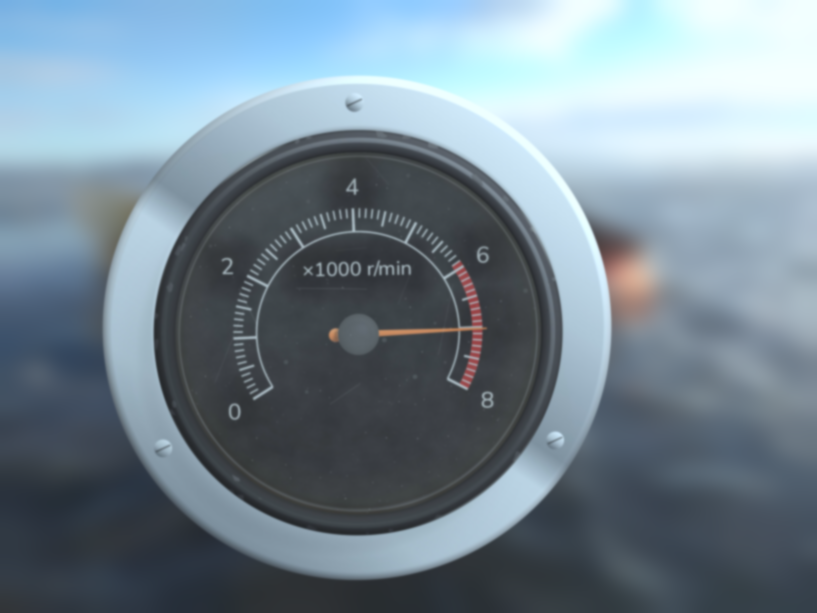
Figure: 7000rpm
